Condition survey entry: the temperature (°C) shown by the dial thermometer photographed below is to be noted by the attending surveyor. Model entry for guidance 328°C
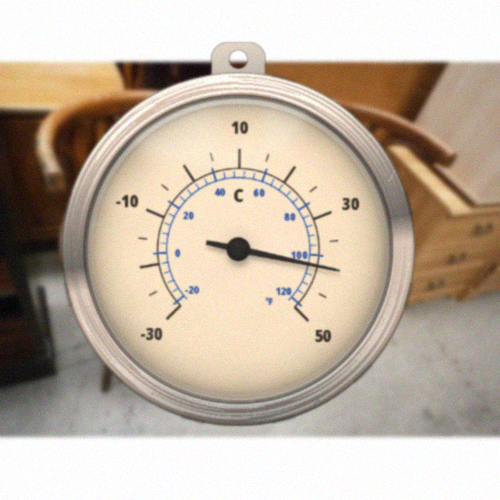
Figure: 40°C
